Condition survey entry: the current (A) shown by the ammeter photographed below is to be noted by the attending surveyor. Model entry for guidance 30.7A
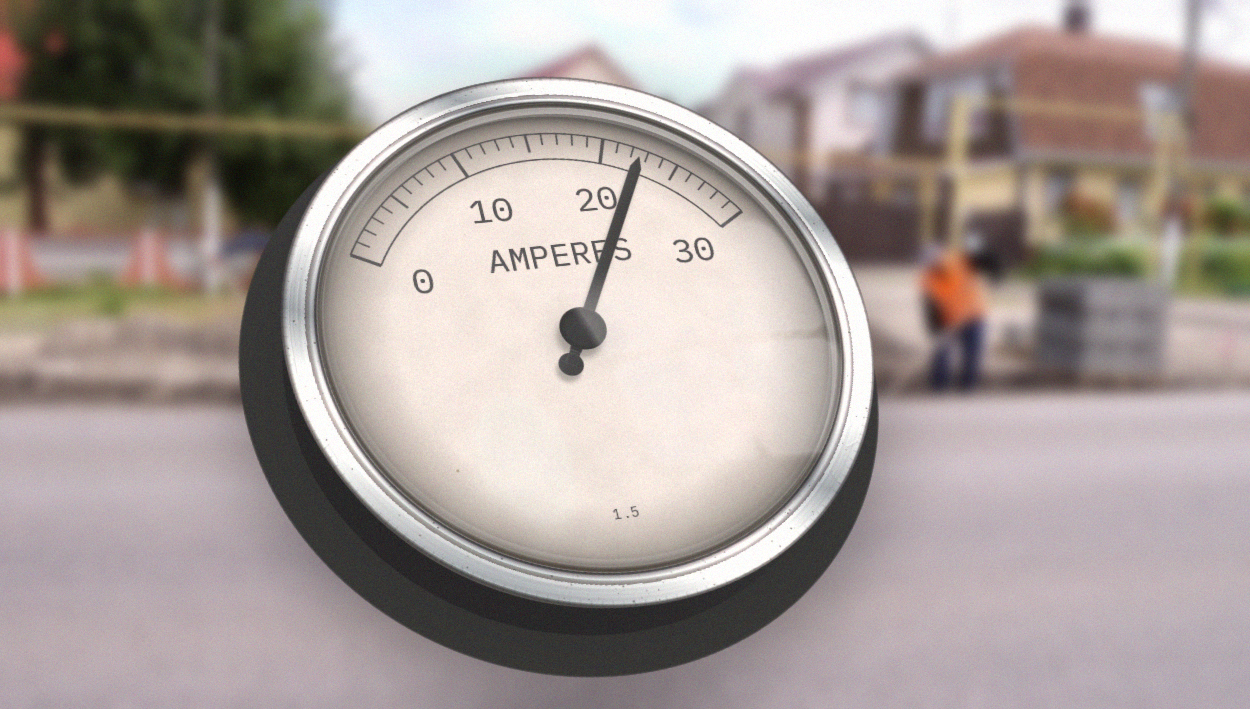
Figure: 22.5A
